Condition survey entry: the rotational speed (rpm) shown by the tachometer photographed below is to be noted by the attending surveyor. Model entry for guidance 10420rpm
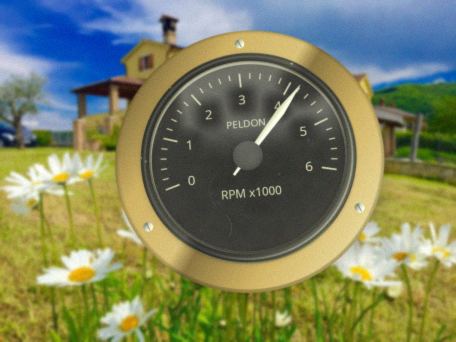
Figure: 4200rpm
